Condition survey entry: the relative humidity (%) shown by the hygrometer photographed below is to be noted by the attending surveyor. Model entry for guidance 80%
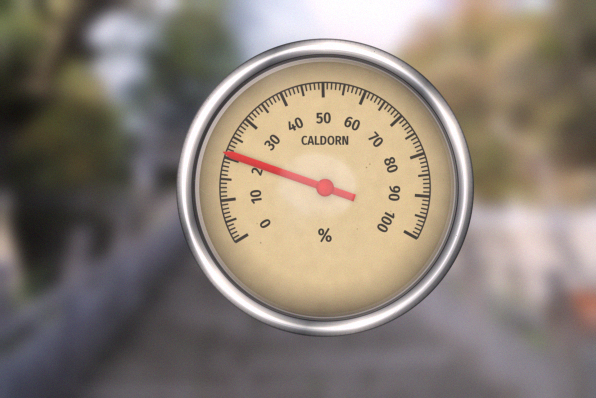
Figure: 21%
